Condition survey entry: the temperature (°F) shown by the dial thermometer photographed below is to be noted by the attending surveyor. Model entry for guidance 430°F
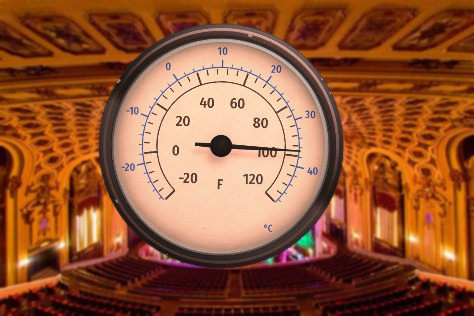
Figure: 98°F
